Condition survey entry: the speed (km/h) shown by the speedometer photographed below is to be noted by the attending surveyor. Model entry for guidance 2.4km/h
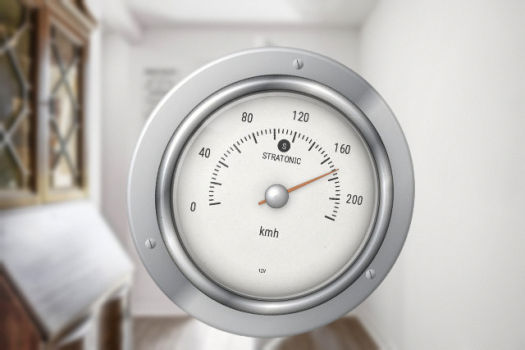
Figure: 172km/h
